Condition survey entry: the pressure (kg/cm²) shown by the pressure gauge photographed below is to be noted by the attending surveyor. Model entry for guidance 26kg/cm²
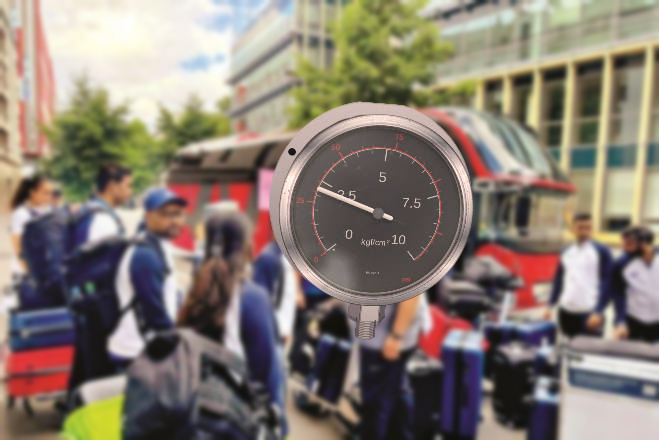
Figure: 2.25kg/cm²
